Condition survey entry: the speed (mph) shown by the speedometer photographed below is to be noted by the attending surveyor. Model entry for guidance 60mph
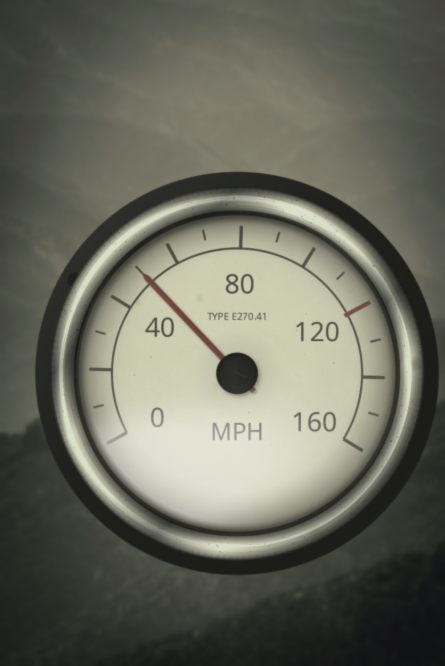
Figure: 50mph
